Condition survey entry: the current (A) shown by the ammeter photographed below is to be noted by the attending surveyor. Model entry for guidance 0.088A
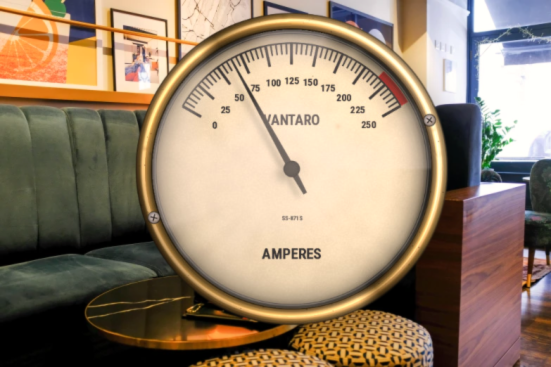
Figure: 65A
